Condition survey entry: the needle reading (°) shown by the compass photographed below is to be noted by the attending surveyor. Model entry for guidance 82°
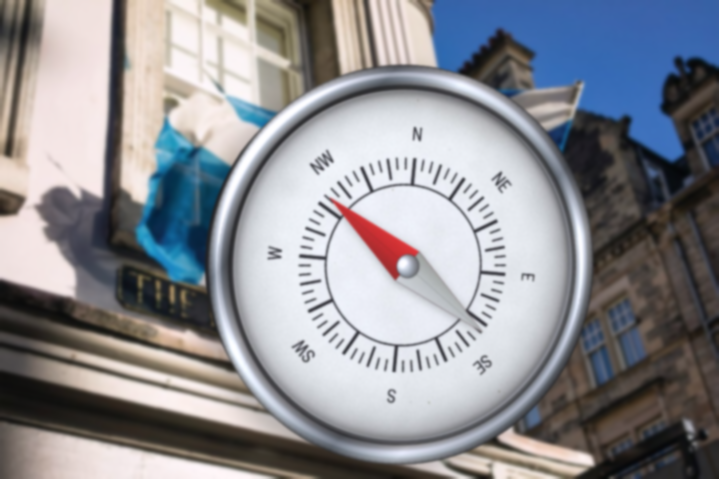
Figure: 305°
